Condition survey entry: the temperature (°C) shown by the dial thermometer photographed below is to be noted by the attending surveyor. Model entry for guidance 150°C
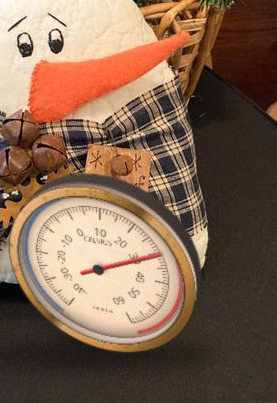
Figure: 30°C
